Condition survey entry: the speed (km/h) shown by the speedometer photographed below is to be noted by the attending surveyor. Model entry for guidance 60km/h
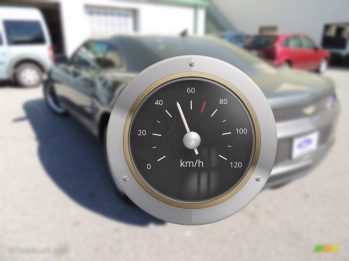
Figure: 50km/h
